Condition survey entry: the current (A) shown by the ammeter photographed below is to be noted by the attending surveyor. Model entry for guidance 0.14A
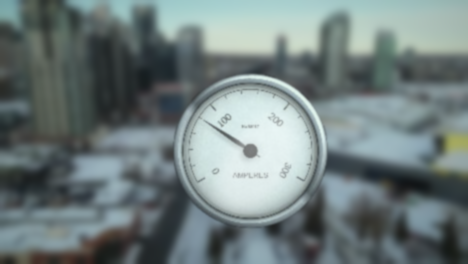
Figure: 80A
